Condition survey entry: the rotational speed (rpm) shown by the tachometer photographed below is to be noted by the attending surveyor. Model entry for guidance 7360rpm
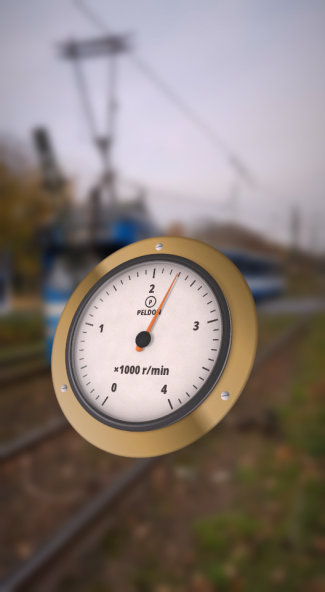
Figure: 2300rpm
